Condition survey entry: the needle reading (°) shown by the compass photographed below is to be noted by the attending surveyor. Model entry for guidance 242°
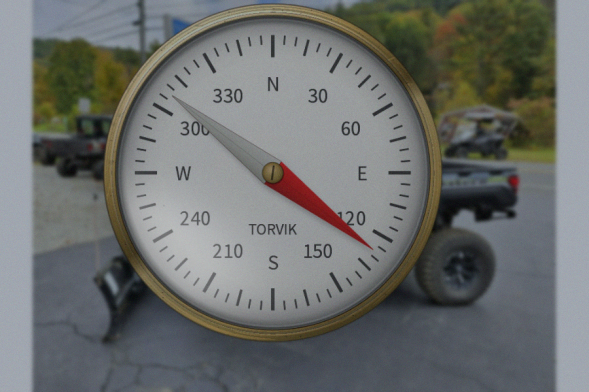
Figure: 127.5°
